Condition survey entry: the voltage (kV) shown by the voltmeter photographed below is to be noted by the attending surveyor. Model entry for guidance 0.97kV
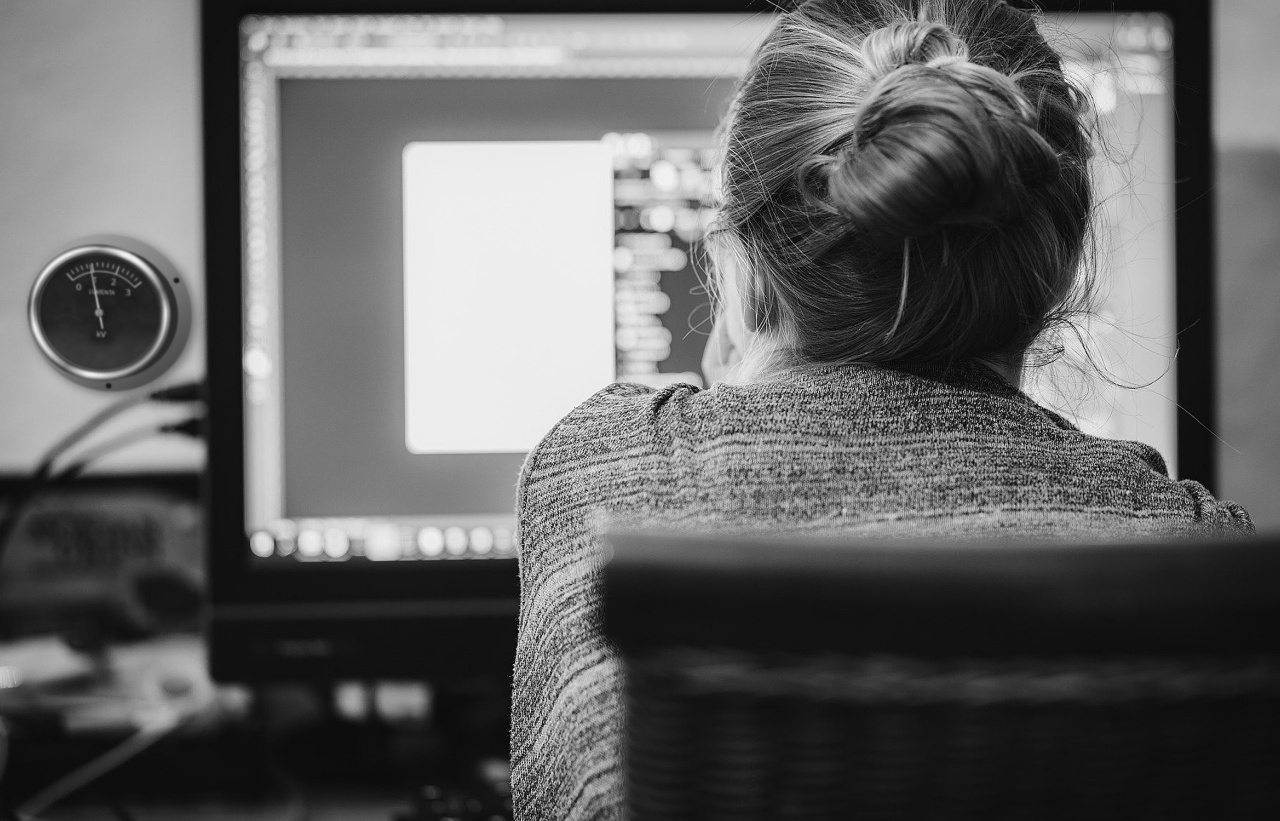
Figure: 1kV
